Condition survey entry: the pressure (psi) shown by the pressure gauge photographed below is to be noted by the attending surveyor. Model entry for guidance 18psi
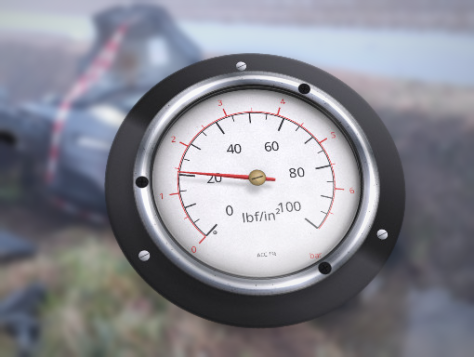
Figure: 20psi
